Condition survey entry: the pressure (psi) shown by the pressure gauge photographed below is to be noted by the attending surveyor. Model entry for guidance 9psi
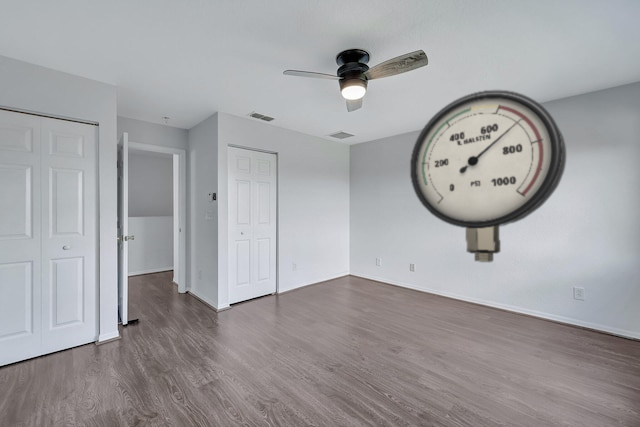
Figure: 700psi
